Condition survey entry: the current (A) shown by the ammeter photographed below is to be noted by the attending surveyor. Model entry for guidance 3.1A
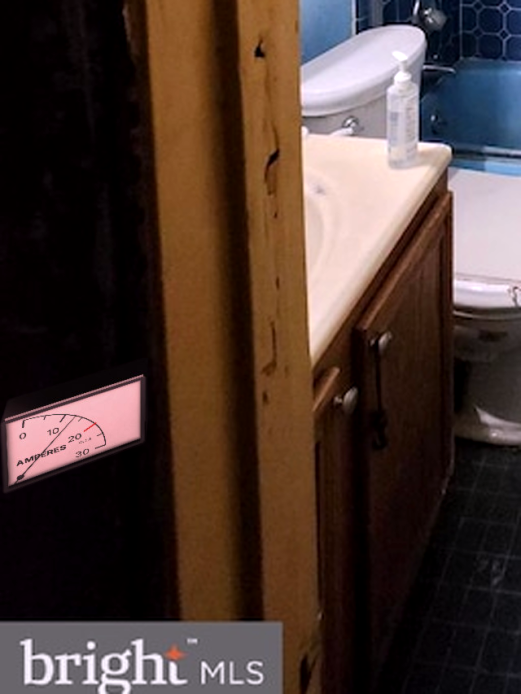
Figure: 12.5A
